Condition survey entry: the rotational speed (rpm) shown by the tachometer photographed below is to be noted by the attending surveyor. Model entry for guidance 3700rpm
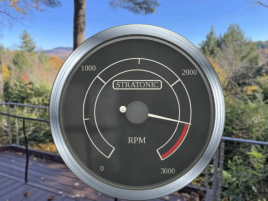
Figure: 2500rpm
